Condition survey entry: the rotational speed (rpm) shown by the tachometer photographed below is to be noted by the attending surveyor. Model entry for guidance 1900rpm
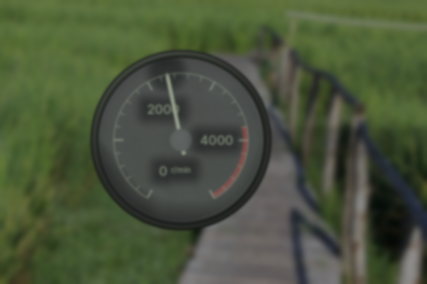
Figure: 2300rpm
